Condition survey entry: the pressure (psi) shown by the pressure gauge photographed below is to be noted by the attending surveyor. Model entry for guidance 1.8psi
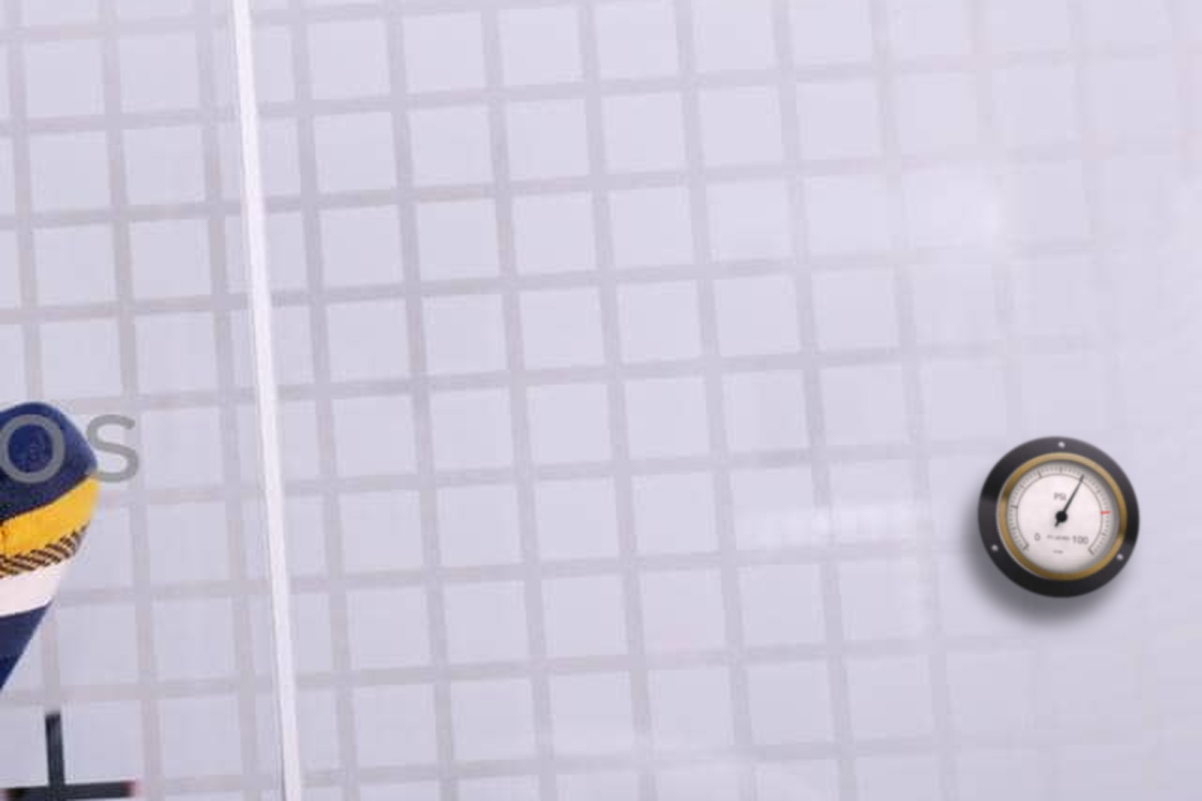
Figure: 60psi
